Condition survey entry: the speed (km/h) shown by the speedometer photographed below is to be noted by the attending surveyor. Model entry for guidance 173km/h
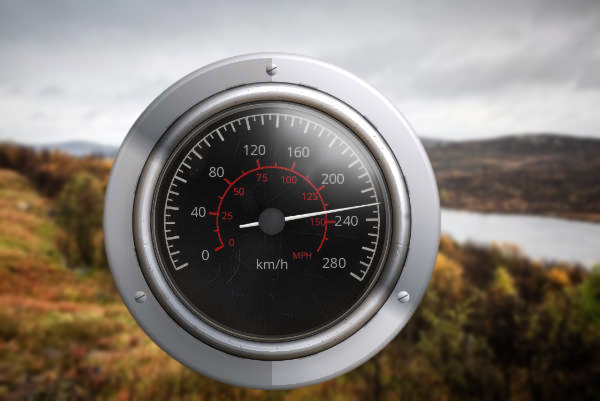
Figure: 230km/h
